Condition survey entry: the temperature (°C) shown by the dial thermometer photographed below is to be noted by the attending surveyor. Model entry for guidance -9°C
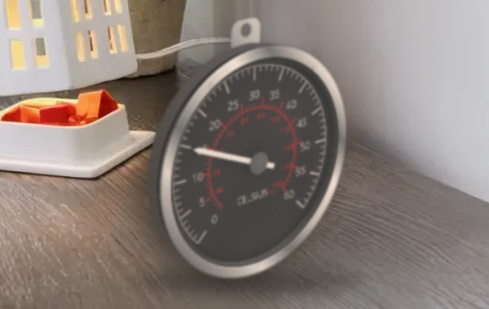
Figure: 15°C
